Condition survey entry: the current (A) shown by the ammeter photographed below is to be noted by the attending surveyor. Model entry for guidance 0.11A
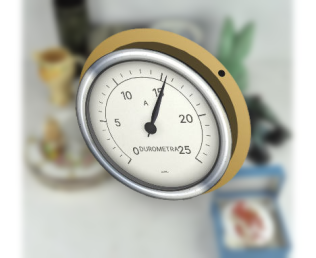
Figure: 15.5A
